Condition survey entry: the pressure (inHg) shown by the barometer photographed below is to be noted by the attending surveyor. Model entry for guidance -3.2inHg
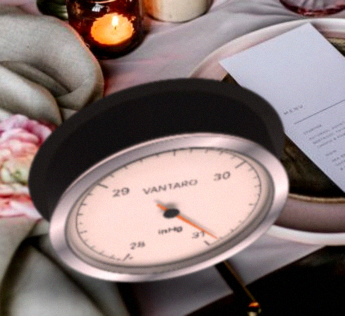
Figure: 30.9inHg
